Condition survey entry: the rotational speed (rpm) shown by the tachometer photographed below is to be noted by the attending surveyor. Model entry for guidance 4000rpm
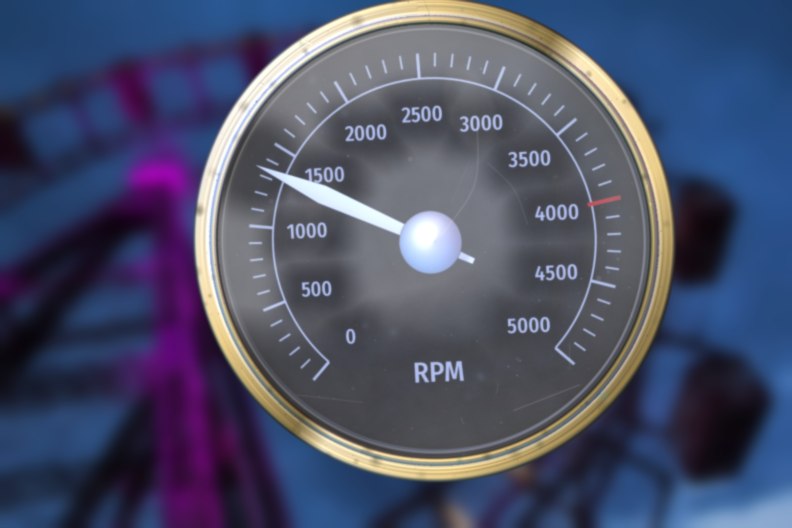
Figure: 1350rpm
